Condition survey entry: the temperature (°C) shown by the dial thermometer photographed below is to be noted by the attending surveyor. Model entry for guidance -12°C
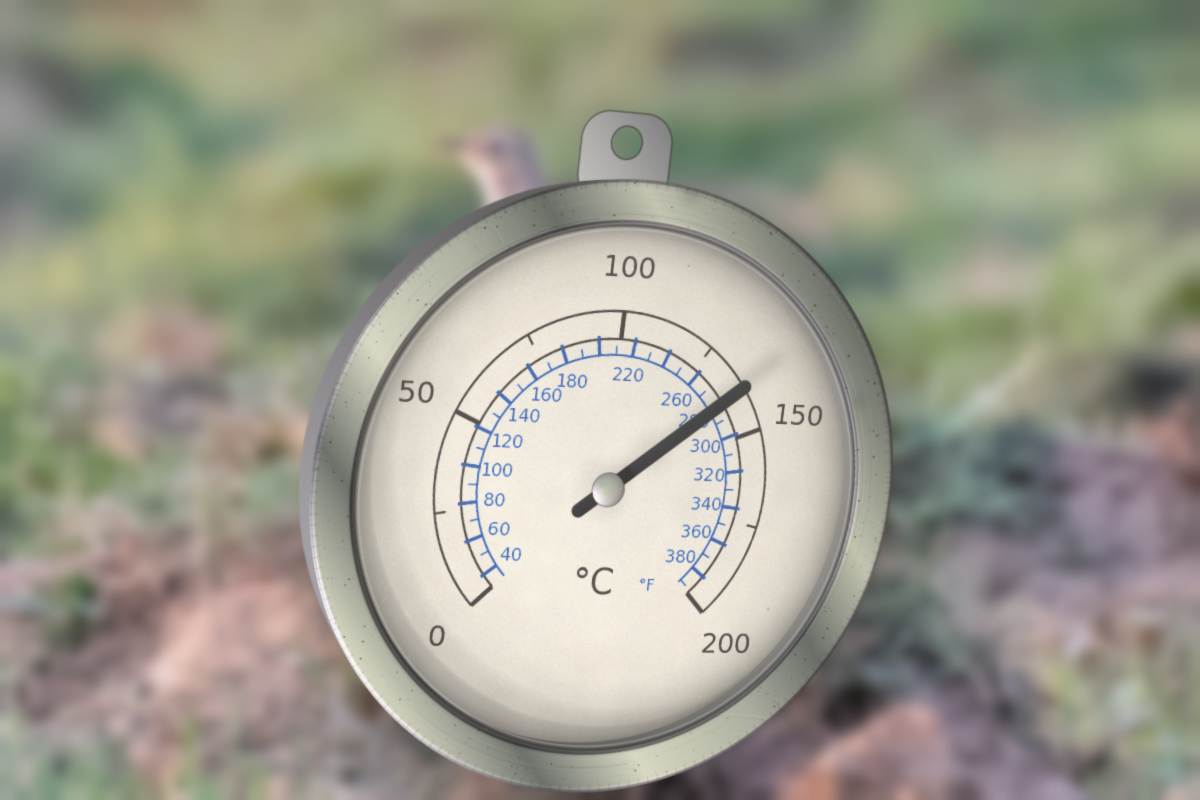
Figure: 137.5°C
